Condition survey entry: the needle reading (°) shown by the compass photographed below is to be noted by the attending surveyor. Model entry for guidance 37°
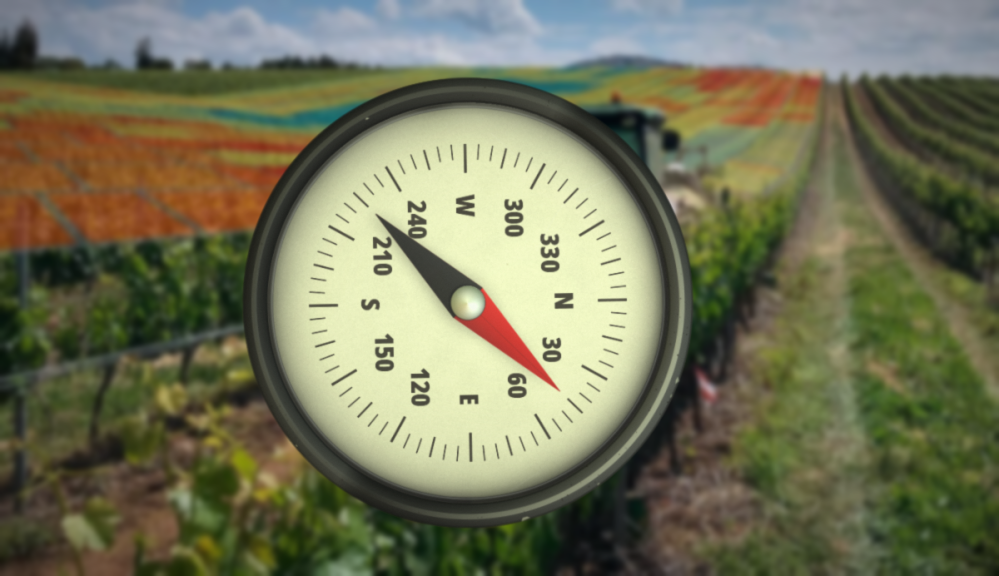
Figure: 45°
